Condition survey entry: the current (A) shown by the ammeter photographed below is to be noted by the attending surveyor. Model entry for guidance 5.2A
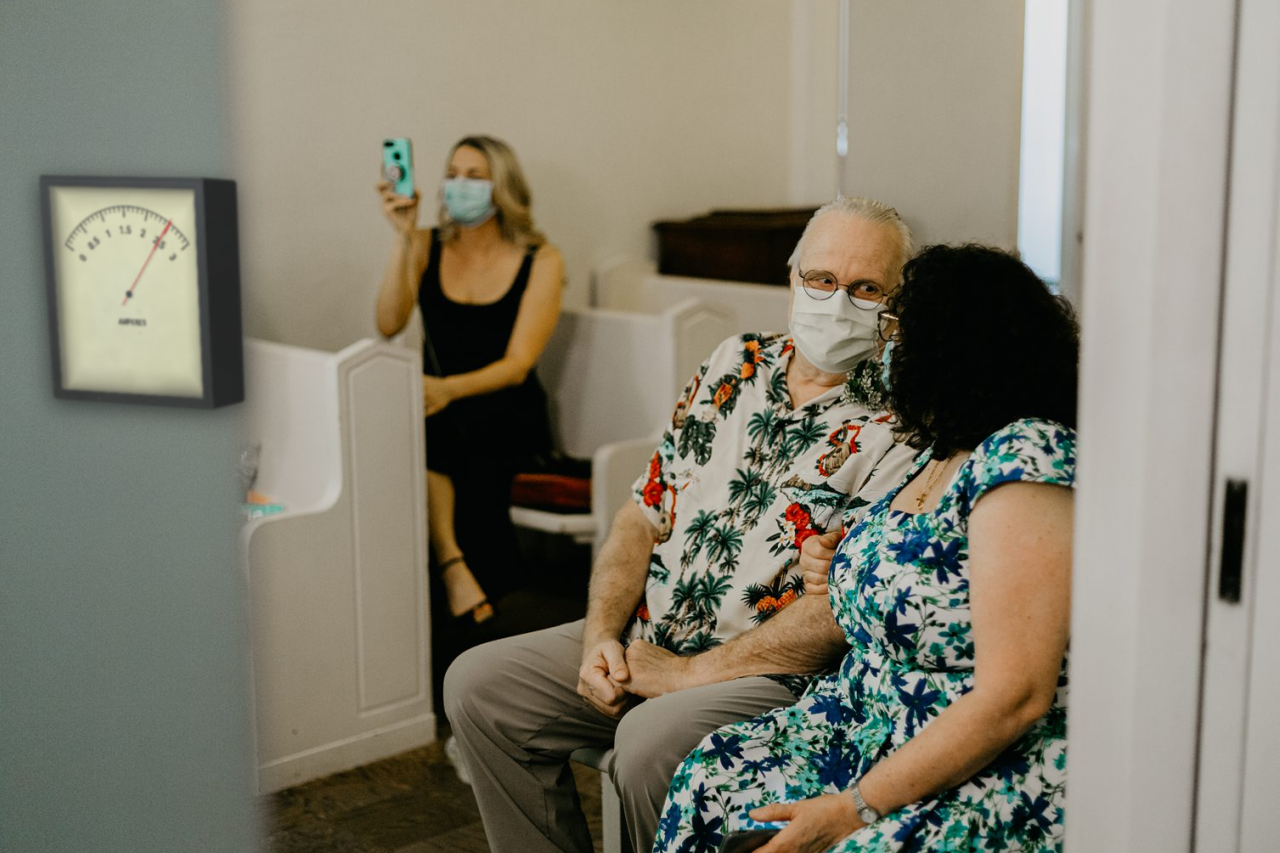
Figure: 2.5A
